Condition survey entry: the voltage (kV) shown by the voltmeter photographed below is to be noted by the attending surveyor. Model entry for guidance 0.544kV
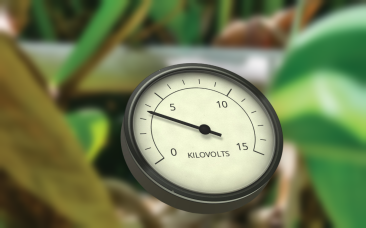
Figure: 3.5kV
